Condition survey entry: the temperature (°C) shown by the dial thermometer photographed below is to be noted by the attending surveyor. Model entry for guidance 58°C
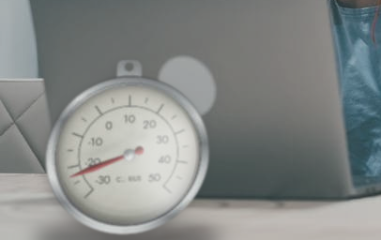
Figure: -22.5°C
